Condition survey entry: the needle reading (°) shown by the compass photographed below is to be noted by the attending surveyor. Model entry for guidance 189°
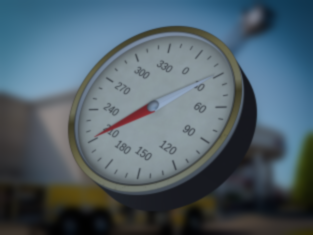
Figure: 210°
